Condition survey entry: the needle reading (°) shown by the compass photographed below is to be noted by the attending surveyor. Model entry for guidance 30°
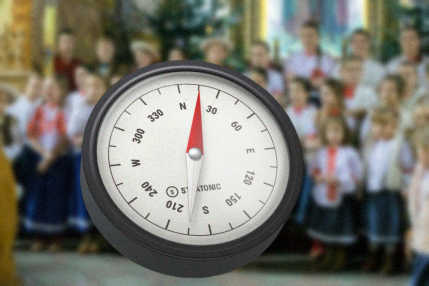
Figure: 15°
